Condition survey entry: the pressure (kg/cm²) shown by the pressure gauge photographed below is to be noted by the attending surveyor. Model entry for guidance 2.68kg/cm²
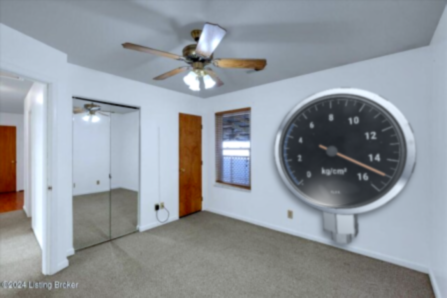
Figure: 15kg/cm²
